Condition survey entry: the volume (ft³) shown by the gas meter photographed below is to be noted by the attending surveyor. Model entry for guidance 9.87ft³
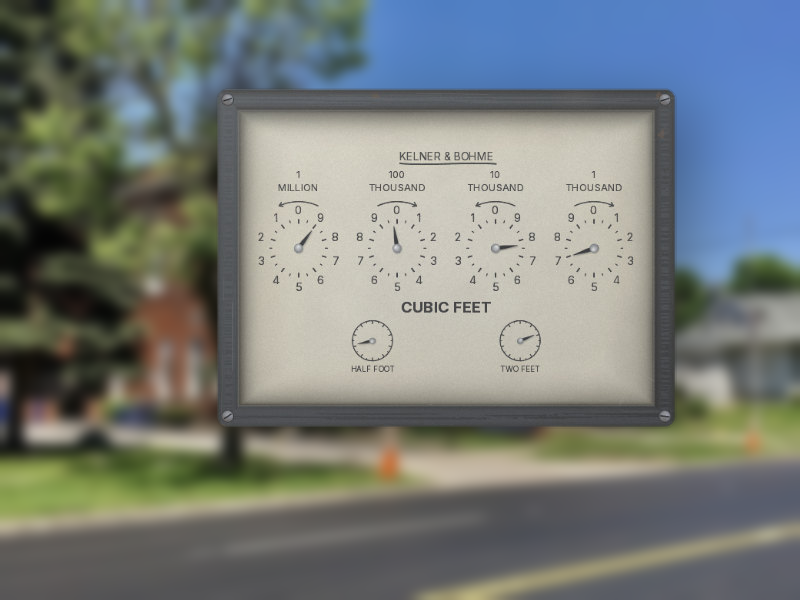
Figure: 897700ft³
